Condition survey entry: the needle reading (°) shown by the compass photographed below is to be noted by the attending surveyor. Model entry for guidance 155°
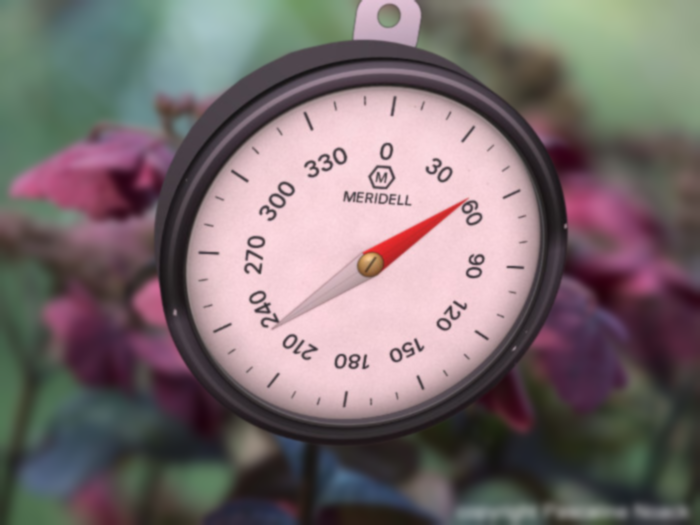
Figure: 50°
